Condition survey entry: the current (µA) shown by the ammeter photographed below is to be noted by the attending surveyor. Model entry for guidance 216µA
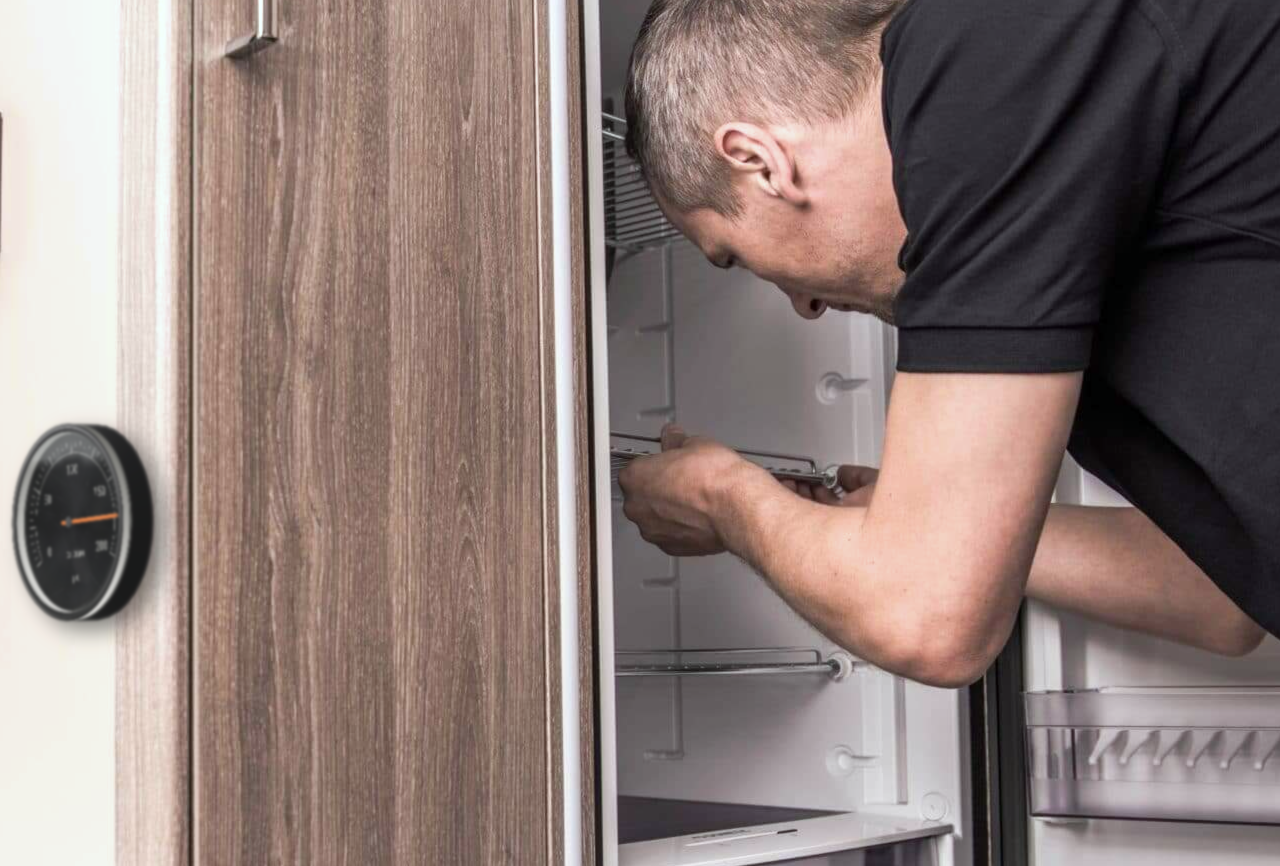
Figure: 175µA
